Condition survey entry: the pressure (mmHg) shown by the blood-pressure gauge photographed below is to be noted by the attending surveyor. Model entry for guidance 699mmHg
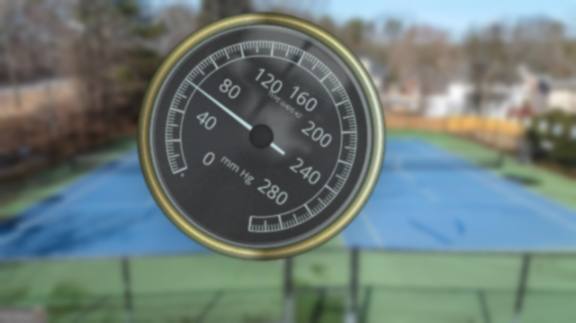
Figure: 60mmHg
